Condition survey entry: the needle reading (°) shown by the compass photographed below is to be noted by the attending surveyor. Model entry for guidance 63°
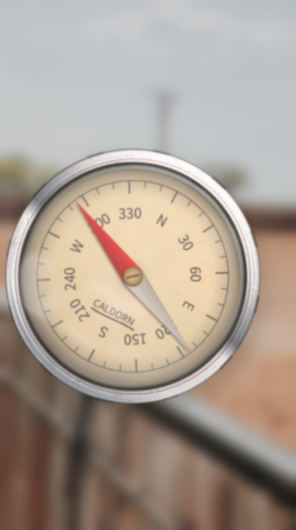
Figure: 295°
